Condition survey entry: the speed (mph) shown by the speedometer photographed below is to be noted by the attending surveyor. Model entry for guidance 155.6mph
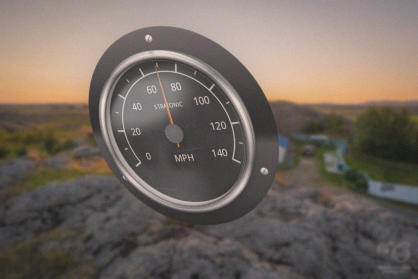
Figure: 70mph
